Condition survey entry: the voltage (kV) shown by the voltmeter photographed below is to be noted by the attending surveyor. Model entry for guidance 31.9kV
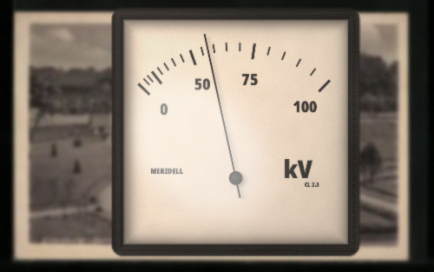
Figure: 57.5kV
